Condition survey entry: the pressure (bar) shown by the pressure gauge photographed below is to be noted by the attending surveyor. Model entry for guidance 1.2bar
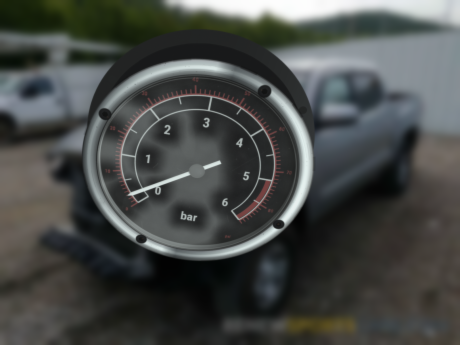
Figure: 0.25bar
